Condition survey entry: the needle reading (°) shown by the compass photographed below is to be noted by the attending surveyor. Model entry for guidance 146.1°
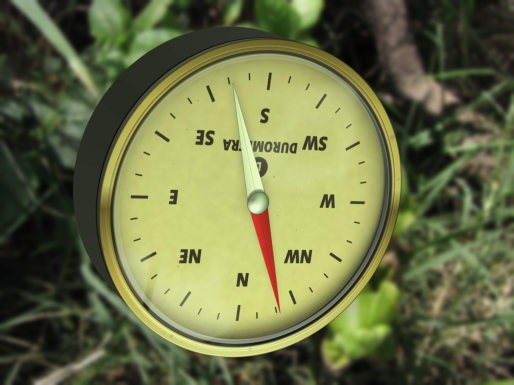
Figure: 340°
